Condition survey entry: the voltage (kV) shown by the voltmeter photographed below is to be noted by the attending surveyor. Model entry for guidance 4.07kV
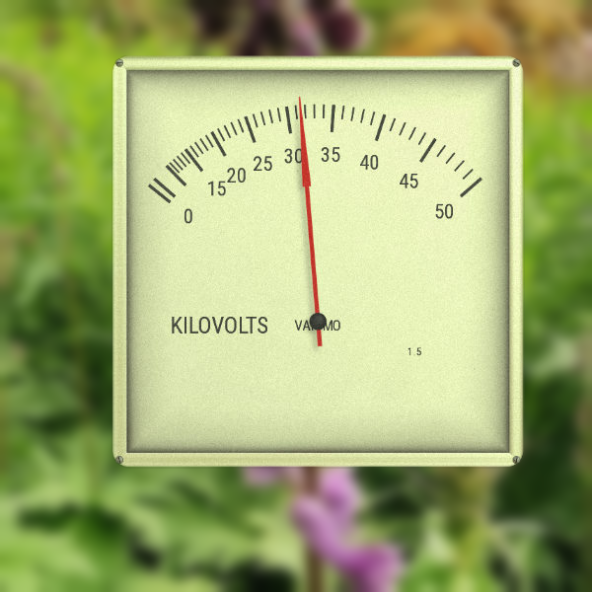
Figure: 31.5kV
